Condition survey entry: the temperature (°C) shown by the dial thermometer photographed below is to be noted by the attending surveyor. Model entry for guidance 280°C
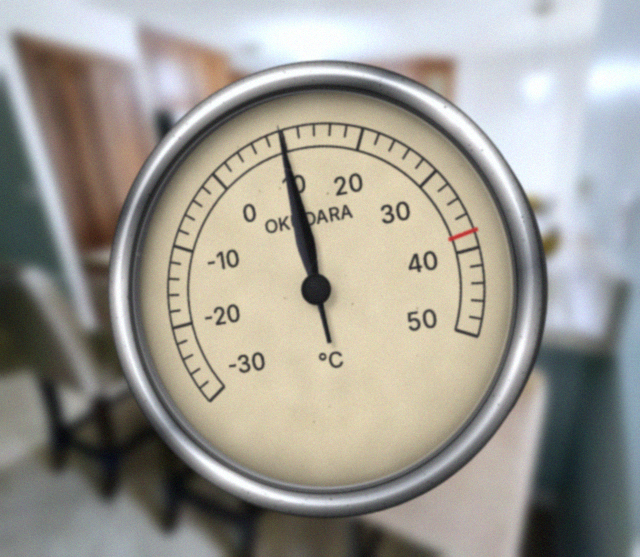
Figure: 10°C
